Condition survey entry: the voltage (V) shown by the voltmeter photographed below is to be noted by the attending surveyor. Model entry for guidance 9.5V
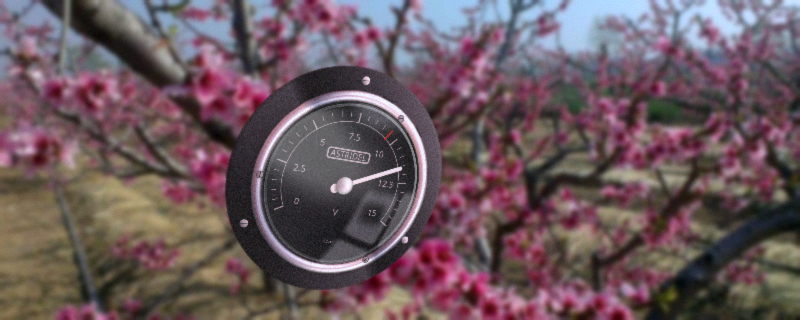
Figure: 11.5V
